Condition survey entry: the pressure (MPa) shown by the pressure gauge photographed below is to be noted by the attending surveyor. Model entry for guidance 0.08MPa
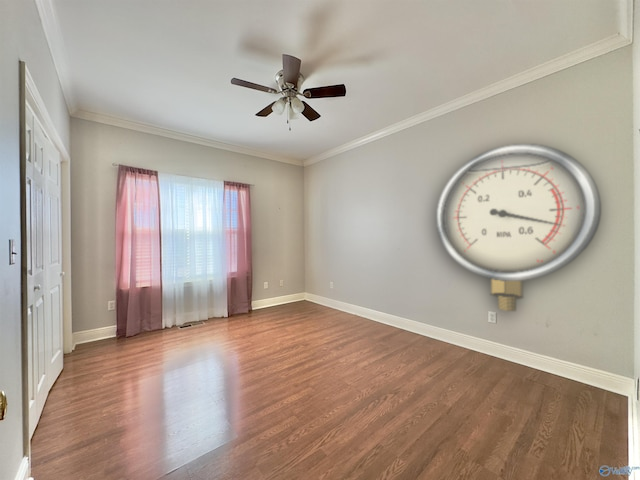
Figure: 0.54MPa
